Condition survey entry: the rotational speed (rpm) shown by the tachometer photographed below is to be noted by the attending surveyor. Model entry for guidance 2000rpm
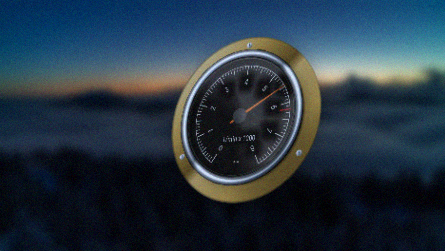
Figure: 5500rpm
